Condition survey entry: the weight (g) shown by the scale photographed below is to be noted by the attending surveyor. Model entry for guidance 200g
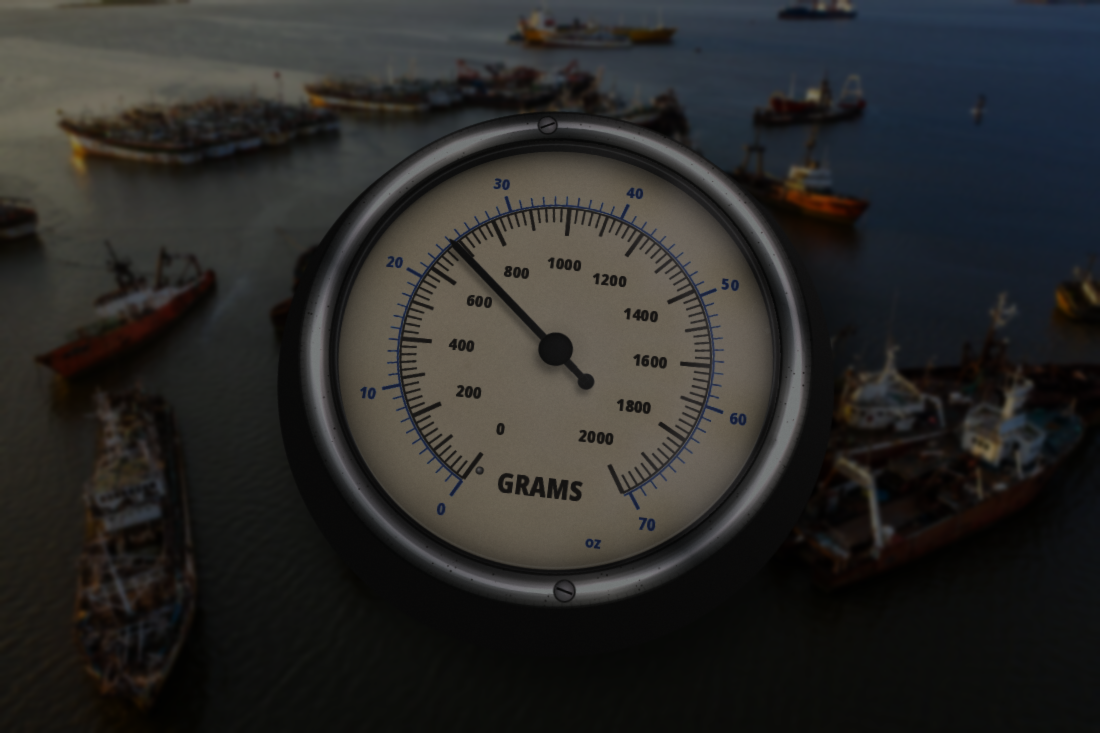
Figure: 680g
